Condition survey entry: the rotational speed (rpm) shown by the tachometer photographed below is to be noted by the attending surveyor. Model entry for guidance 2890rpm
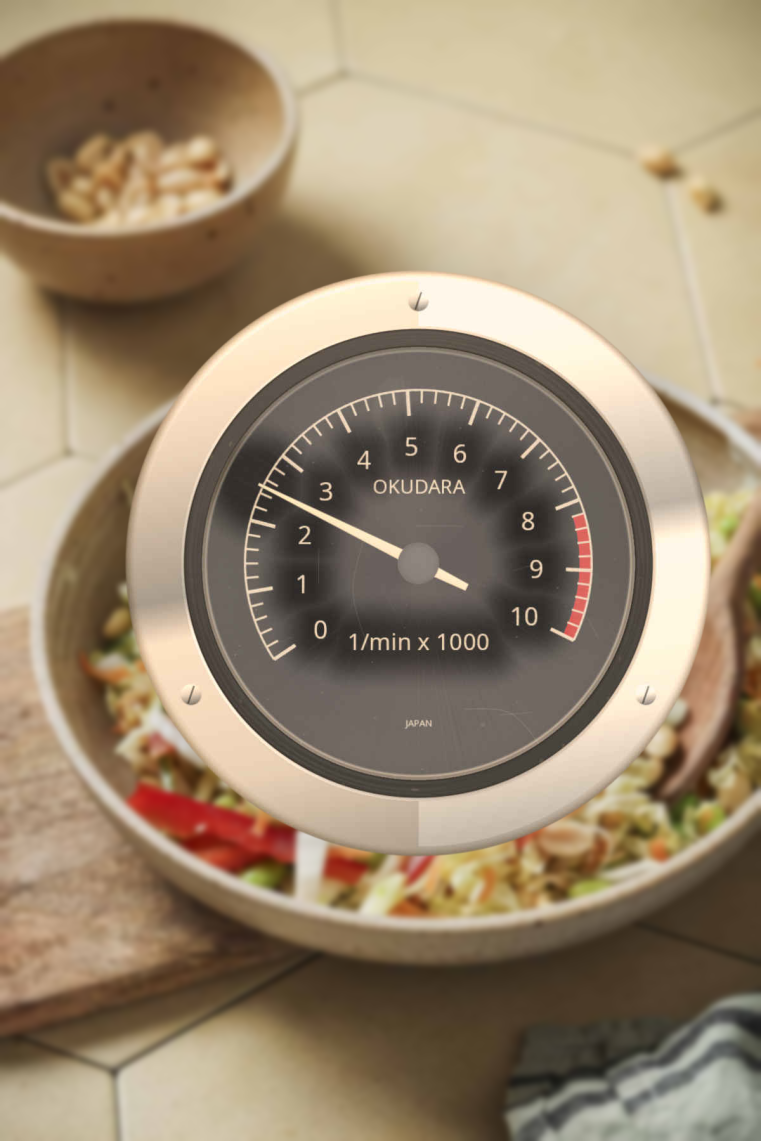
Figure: 2500rpm
